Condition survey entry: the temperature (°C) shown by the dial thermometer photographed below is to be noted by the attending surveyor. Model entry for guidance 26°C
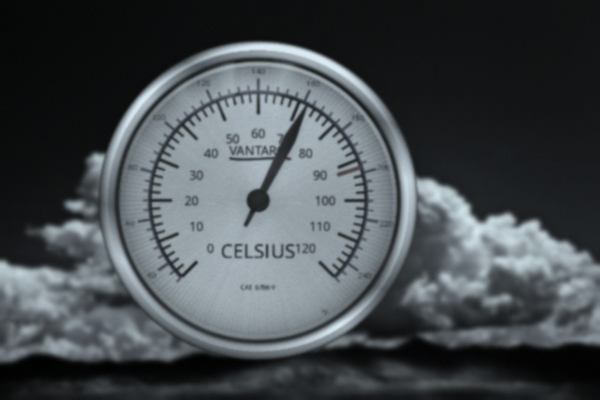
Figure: 72°C
